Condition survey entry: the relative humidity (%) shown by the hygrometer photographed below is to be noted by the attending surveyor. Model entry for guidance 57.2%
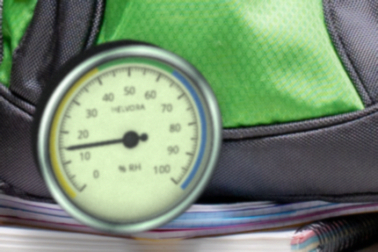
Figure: 15%
